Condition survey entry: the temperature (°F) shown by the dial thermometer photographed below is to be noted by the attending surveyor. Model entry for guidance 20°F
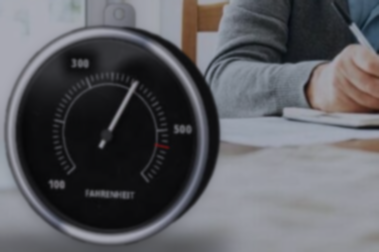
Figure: 400°F
